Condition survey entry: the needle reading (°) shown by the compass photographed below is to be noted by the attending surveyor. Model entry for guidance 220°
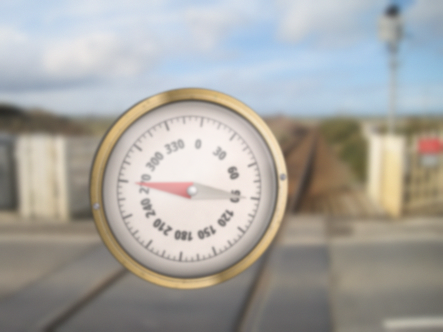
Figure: 270°
